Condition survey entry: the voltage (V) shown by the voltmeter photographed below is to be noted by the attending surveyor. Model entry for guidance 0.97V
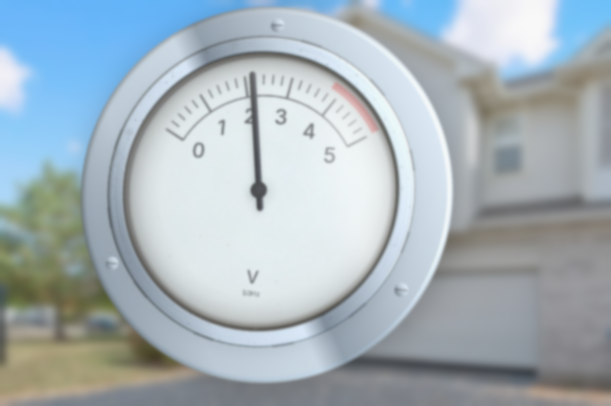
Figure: 2.2V
